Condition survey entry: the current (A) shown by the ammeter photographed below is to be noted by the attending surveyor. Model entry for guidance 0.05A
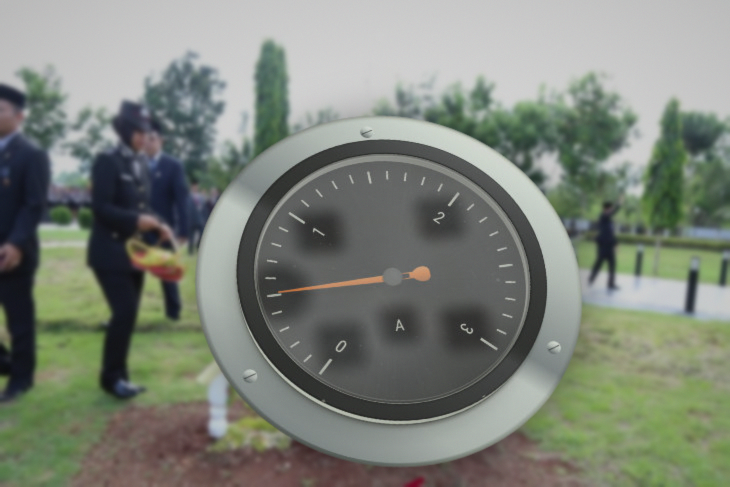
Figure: 0.5A
